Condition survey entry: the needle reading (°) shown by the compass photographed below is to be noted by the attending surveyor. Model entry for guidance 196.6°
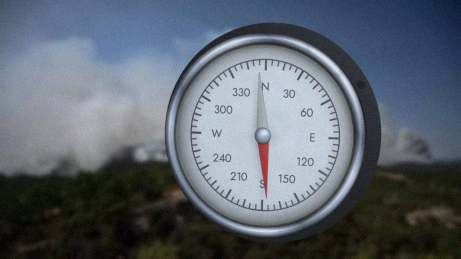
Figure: 175°
